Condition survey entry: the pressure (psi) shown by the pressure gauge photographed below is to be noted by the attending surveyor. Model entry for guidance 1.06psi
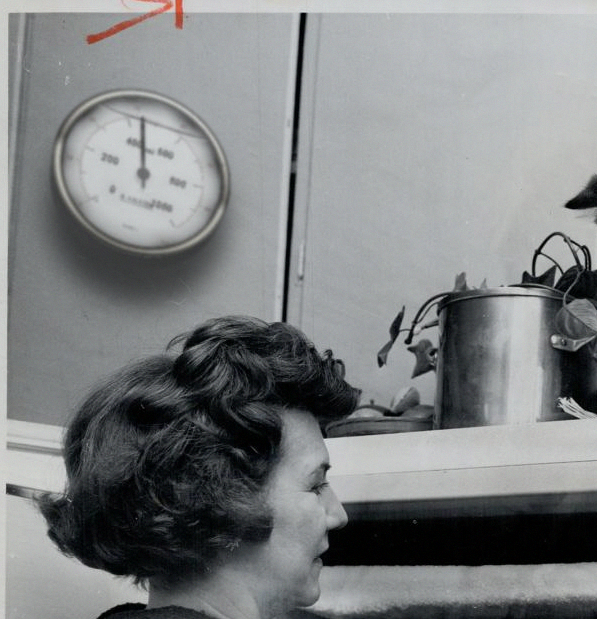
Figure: 450psi
